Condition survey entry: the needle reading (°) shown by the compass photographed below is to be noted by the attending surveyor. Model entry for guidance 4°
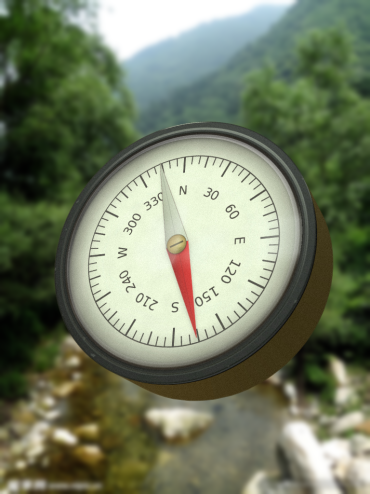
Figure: 165°
